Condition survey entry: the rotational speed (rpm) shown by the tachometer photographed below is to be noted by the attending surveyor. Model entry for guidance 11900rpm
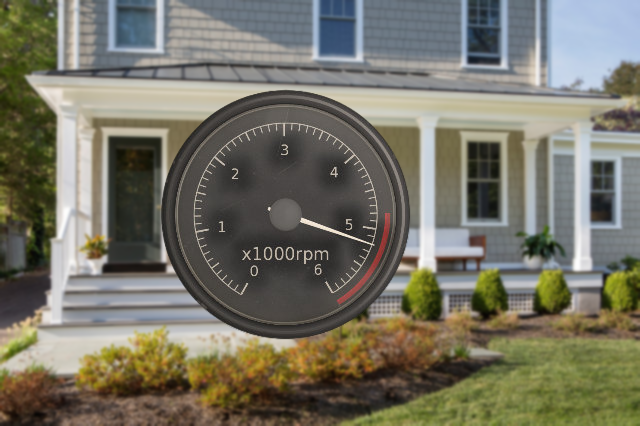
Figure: 5200rpm
